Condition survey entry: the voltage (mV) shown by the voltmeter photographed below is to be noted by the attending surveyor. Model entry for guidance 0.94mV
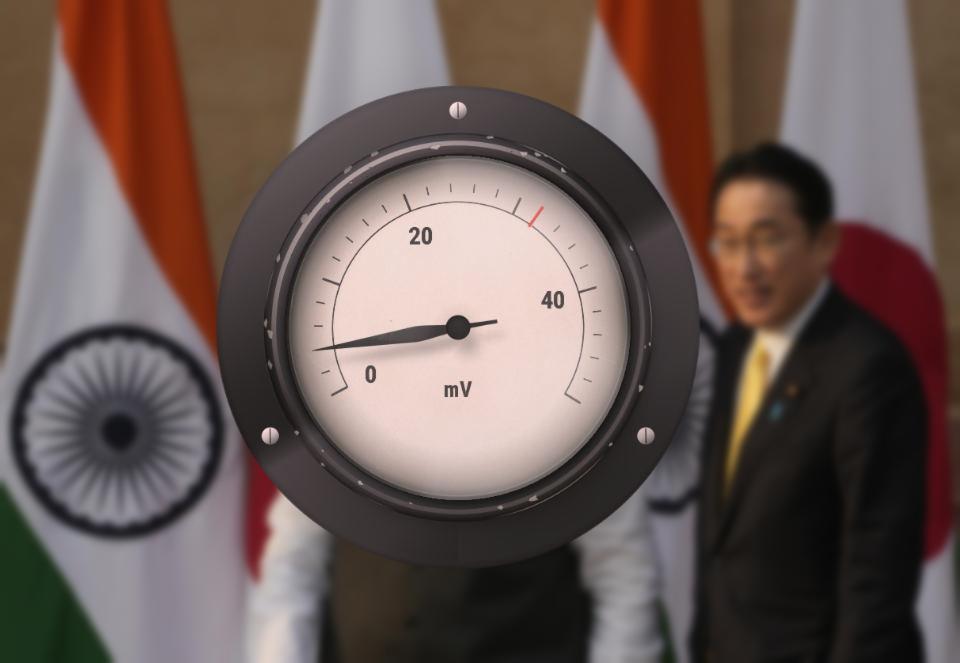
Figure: 4mV
